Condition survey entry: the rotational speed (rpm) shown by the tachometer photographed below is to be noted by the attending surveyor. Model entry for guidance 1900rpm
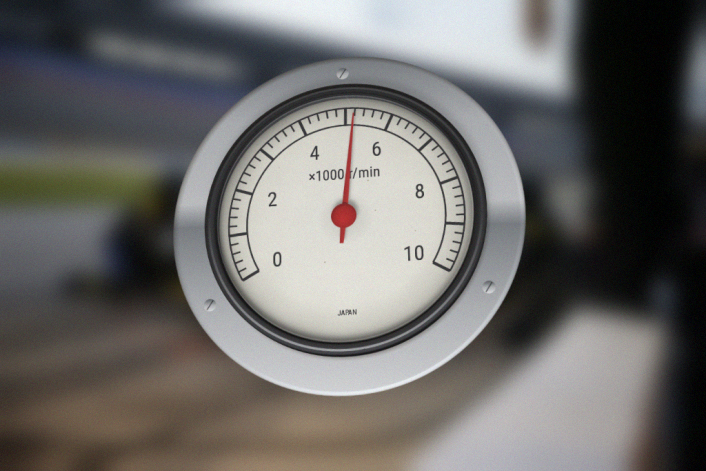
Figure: 5200rpm
